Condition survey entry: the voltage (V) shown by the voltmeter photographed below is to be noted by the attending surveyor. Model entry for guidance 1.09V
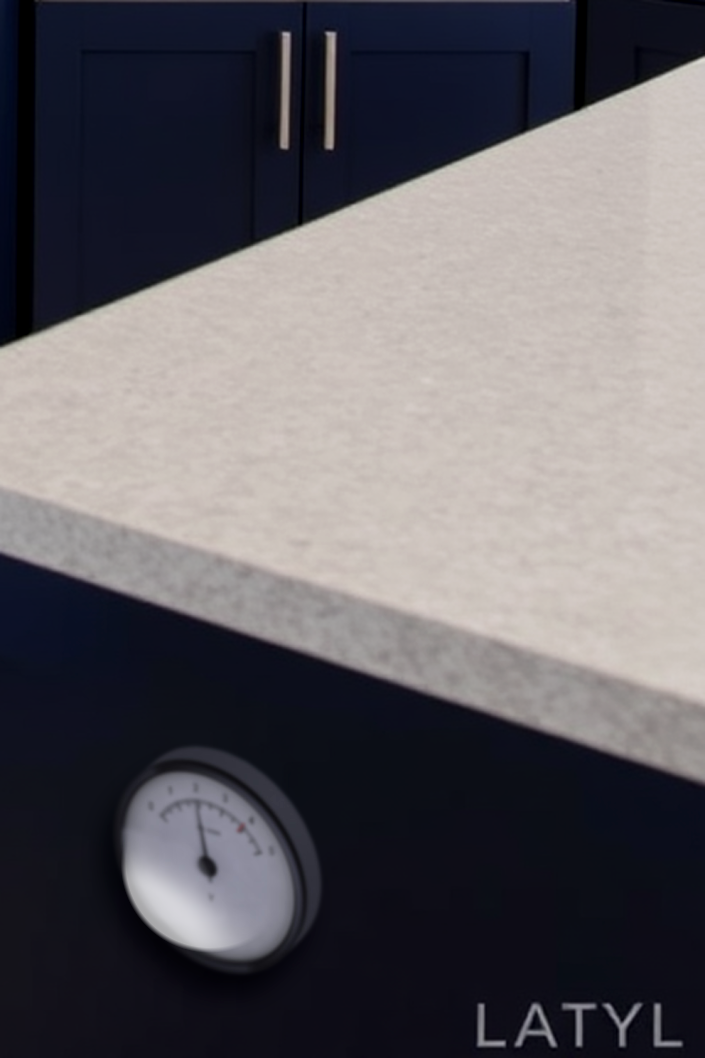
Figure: 2V
